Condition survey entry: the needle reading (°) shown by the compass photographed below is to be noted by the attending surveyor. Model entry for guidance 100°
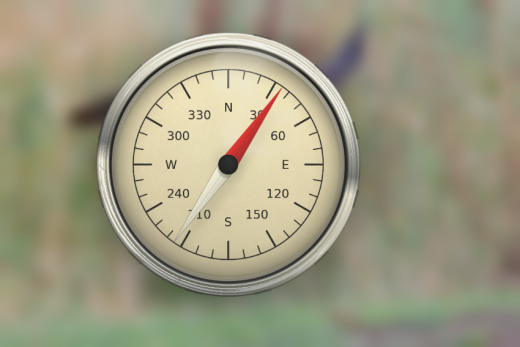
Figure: 35°
